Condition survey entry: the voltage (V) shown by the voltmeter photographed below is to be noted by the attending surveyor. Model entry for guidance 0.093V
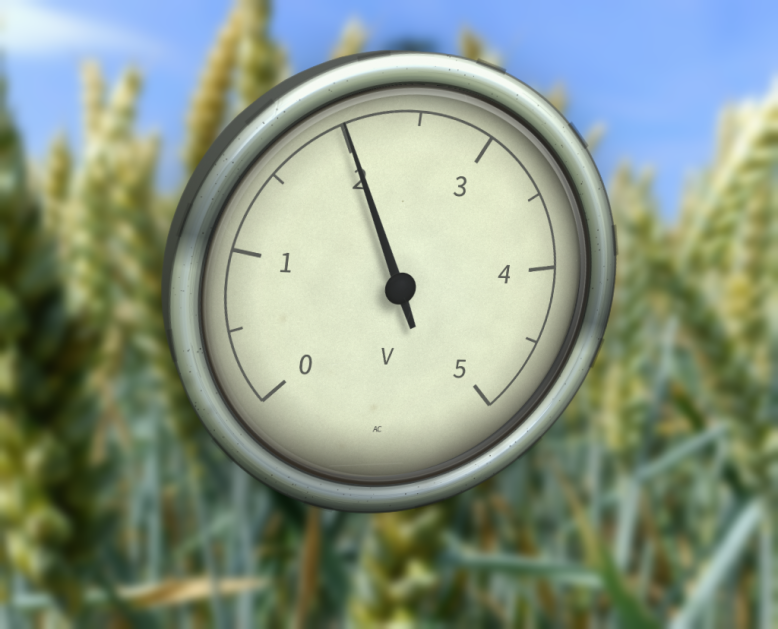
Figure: 2V
